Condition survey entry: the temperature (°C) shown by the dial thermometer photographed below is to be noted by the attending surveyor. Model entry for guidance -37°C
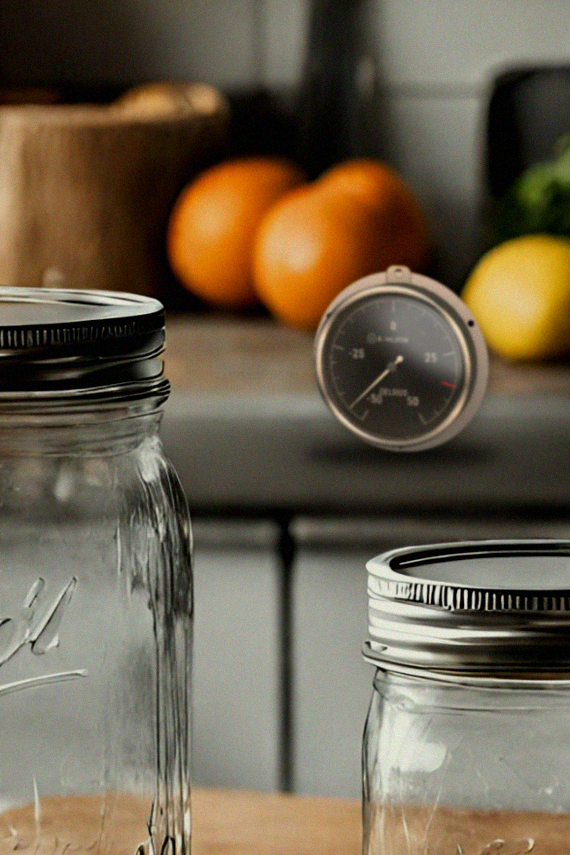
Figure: -45°C
